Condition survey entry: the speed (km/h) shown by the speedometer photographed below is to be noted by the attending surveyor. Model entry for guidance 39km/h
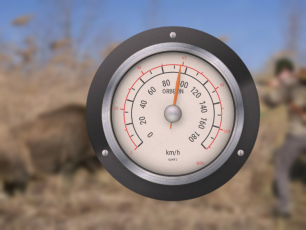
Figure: 95km/h
